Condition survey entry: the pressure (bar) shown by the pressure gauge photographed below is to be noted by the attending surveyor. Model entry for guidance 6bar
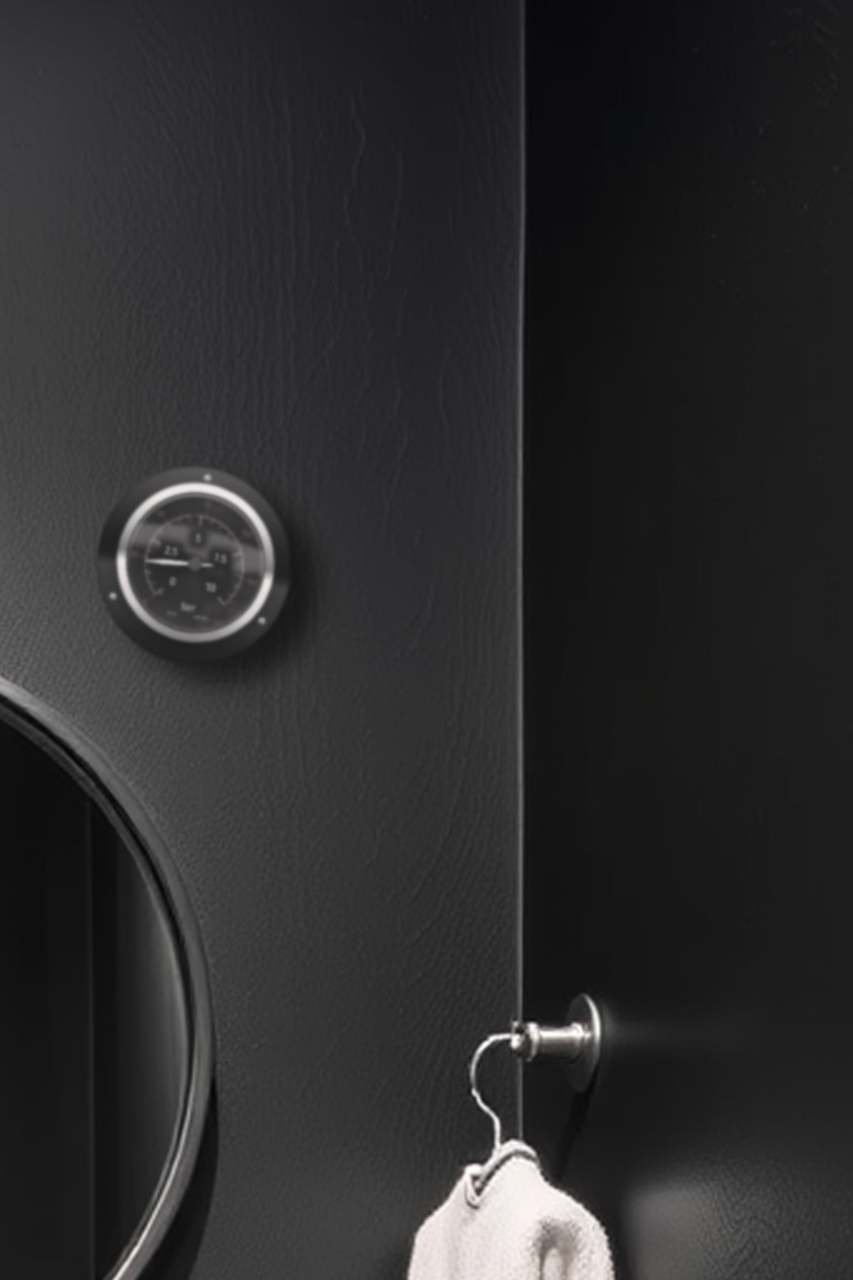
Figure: 1.5bar
